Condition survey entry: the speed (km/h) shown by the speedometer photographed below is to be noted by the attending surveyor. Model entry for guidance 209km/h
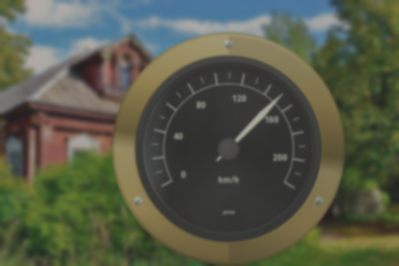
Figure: 150km/h
